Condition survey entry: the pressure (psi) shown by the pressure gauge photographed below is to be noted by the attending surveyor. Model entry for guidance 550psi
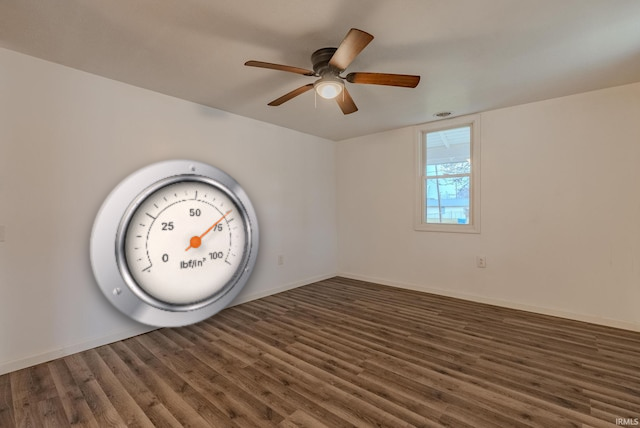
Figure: 70psi
